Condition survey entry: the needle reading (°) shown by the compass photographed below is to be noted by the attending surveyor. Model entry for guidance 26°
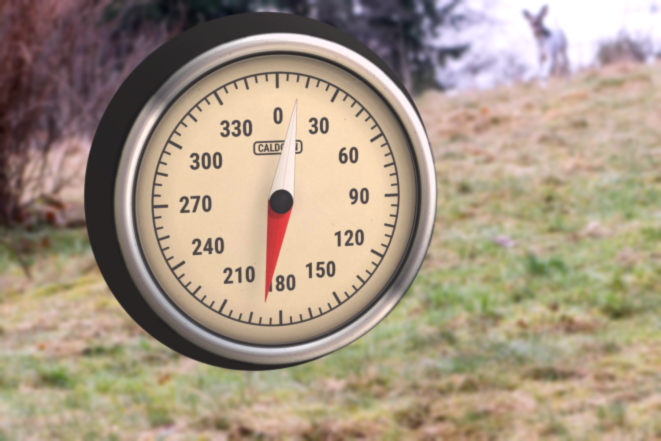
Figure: 190°
